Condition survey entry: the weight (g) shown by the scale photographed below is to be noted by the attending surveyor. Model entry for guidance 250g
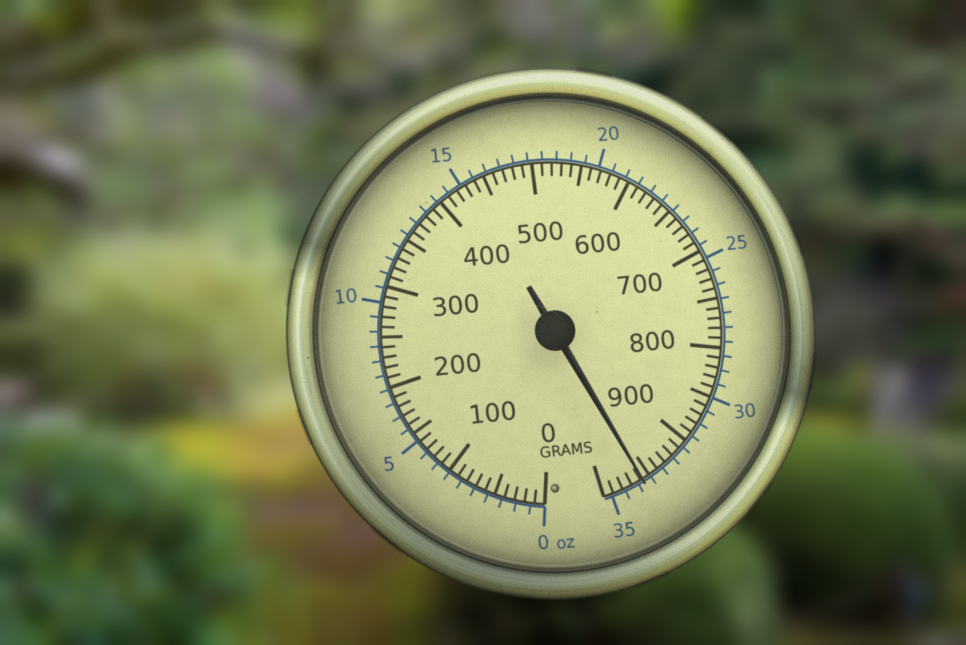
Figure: 960g
